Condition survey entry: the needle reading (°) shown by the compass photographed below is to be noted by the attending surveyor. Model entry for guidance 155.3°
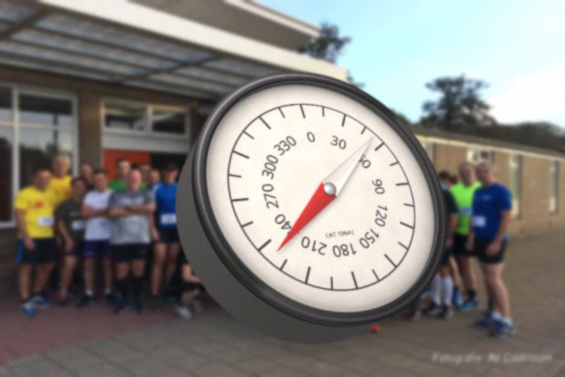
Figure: 232.5°
